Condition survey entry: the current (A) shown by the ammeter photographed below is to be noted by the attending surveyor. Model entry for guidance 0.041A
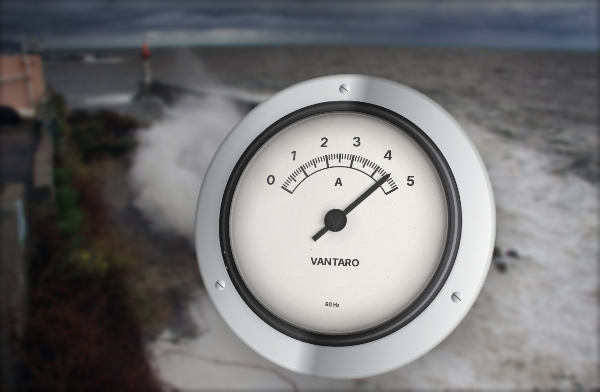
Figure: 4.5A
